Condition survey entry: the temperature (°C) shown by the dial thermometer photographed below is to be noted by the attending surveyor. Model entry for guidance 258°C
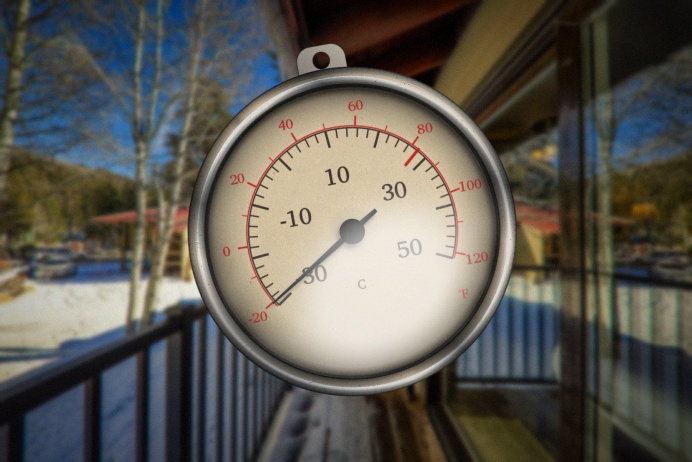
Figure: -29°C
